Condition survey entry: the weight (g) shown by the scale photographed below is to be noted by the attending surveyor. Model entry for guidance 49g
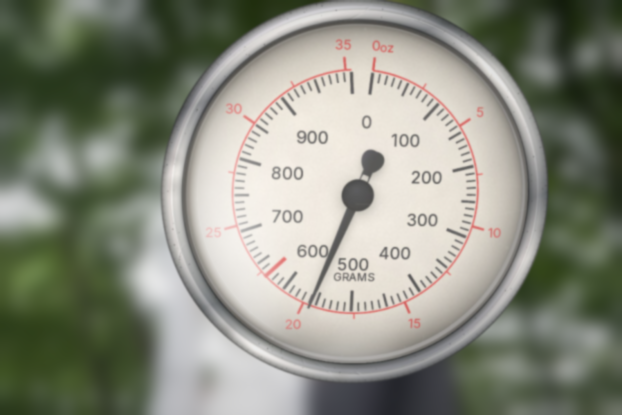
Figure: 560g
